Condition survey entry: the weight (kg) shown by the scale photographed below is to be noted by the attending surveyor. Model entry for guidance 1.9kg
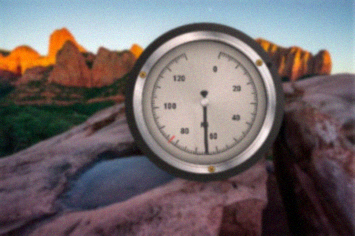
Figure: 65kg
